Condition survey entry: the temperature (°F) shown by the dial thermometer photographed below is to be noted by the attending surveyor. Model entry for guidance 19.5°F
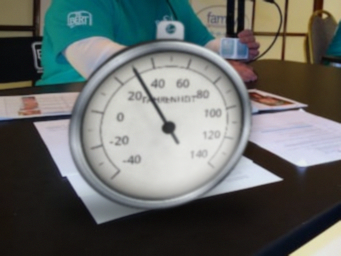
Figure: 30°F
